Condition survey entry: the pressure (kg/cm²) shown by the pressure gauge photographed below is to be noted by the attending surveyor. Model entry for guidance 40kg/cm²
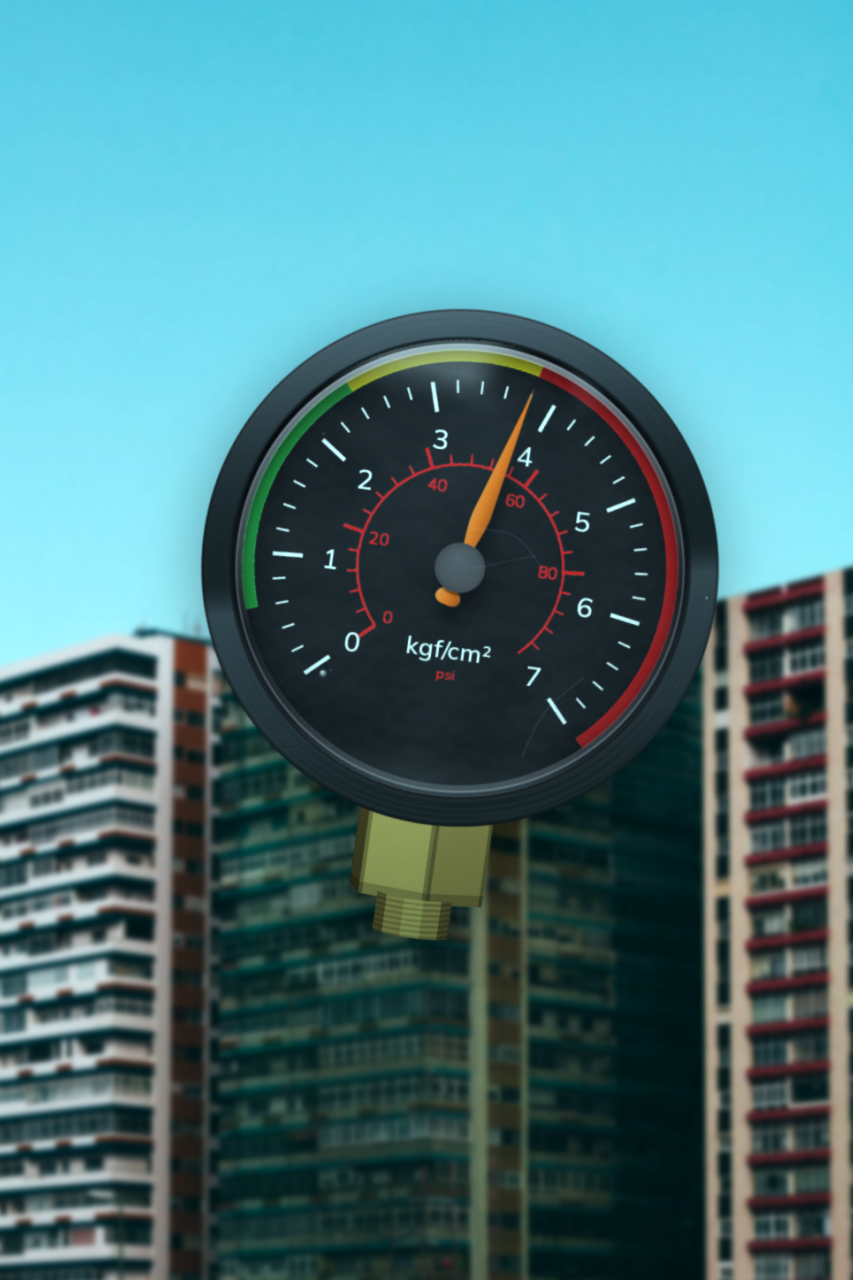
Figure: 3.8kg/cm²
